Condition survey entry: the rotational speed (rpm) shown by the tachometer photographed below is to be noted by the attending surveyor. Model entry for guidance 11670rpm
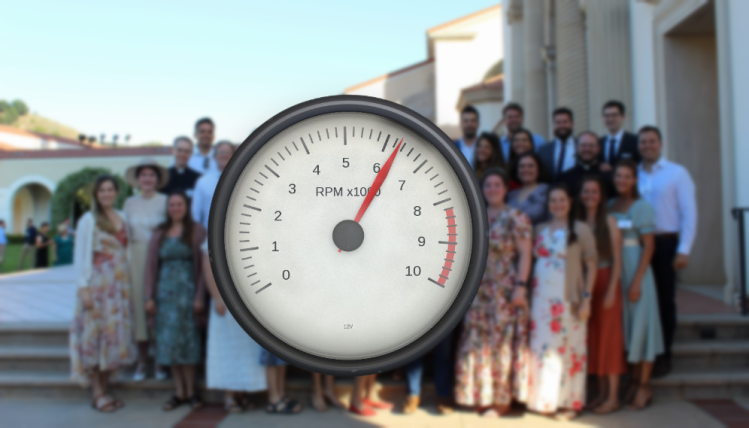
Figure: 6300rpm
